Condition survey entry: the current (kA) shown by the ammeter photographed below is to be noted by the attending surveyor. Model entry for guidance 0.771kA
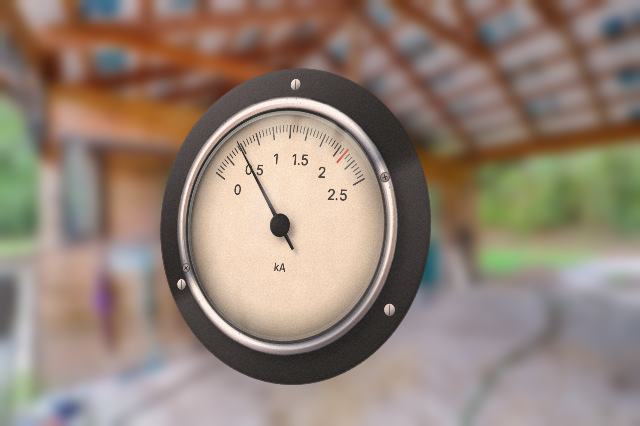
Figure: 0.5kA
